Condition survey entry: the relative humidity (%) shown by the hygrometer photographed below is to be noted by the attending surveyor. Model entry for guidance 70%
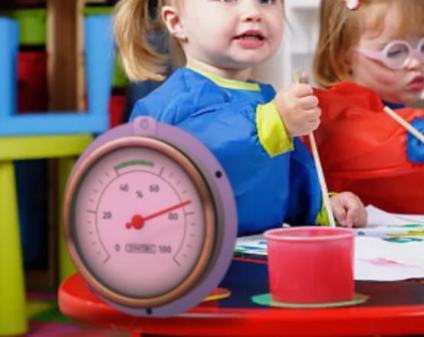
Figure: 76%
